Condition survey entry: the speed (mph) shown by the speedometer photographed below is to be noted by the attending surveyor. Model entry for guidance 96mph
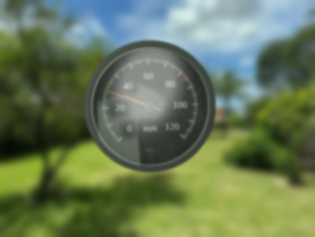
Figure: 30mph
